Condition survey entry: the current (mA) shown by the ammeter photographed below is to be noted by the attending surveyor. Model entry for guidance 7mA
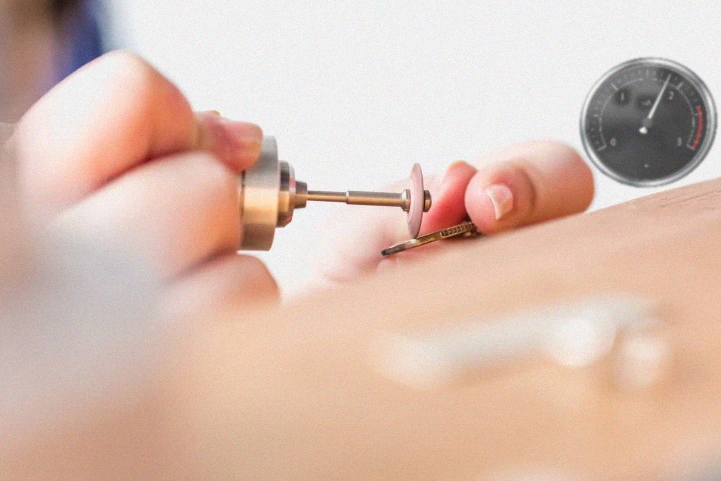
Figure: 1.8mA
